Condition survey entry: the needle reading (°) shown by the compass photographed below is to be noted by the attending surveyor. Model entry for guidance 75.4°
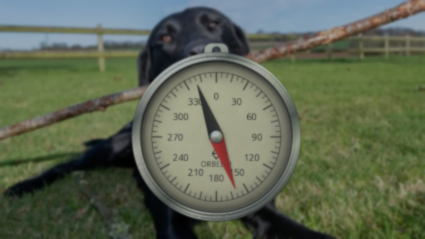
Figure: 160°
